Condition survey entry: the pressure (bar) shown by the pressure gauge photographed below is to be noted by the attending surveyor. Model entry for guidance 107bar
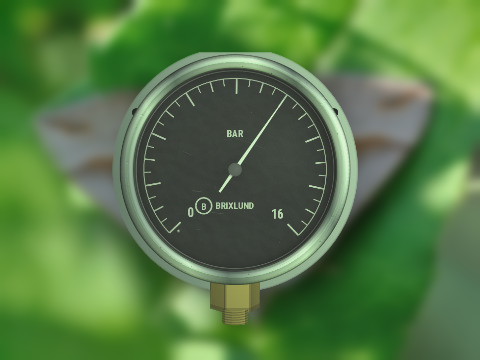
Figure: 10bar
